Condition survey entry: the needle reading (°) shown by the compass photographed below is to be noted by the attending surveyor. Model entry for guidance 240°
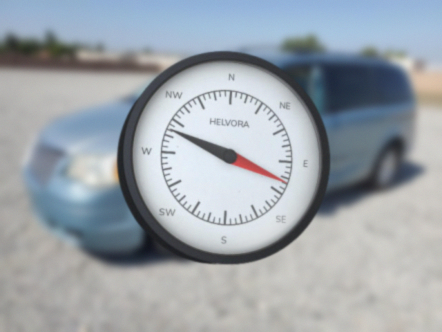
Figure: 110°
